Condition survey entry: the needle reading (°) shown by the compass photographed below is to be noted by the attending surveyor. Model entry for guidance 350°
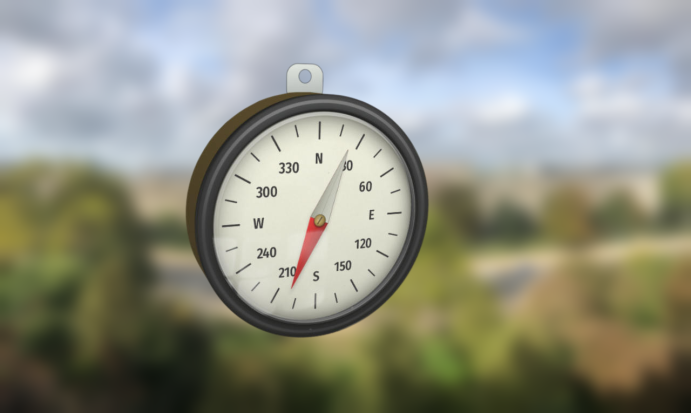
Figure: 202.5°
